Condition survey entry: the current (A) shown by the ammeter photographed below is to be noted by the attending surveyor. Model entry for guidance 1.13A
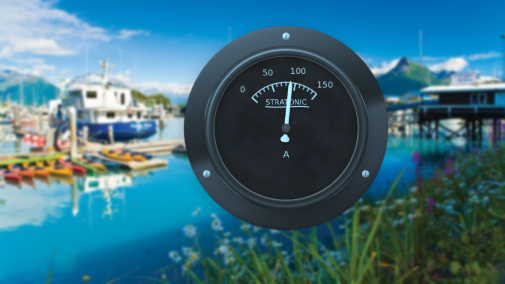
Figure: 90A
